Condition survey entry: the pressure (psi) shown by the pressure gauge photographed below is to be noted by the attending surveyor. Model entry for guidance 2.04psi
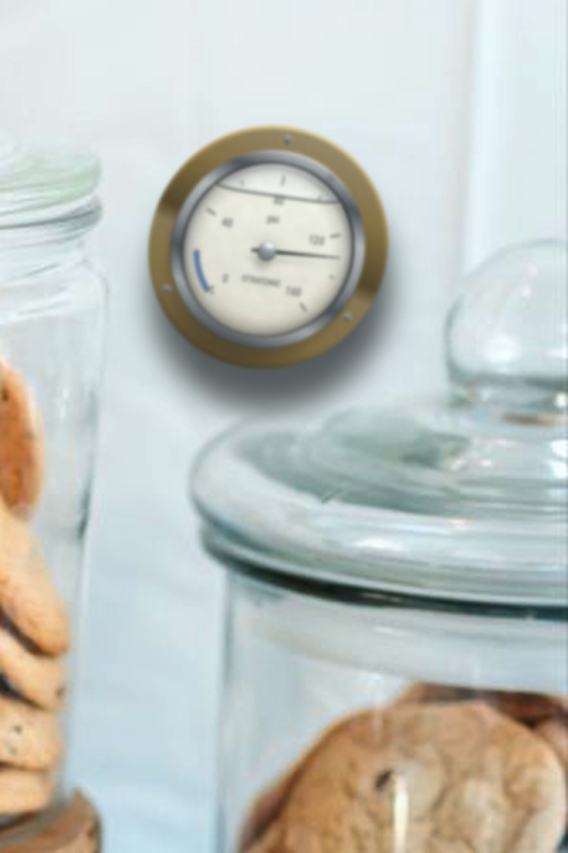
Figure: 130psi
